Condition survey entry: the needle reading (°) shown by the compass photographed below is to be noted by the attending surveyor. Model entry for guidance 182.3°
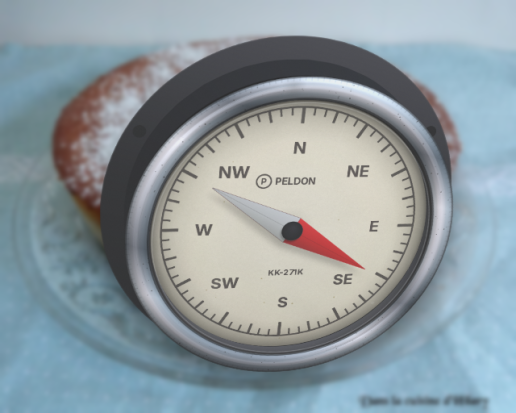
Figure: 120°
